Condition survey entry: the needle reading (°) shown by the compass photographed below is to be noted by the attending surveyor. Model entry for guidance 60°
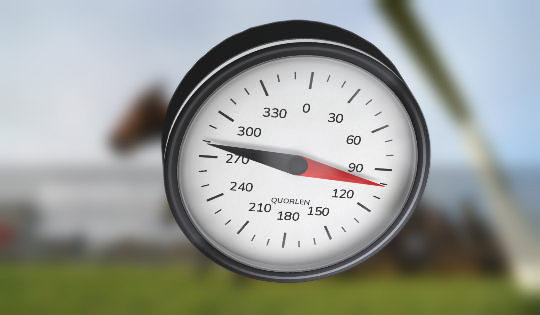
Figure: 100°
